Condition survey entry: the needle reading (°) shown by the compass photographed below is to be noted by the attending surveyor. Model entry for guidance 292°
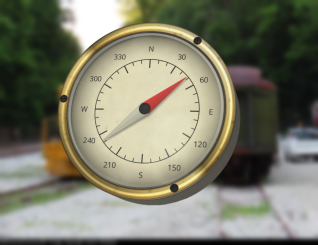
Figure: 50°
